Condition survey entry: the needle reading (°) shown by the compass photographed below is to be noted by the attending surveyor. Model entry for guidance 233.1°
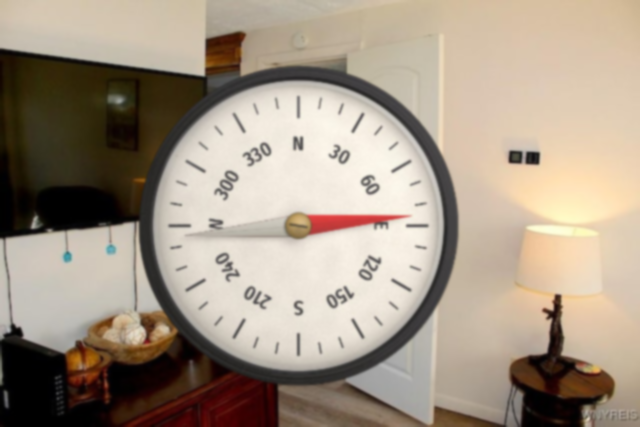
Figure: 85°
